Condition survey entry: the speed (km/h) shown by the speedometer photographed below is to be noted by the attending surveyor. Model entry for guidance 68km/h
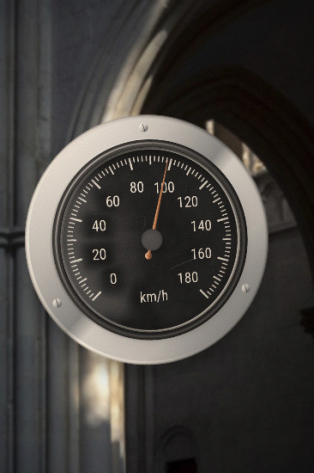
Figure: 98km/h
